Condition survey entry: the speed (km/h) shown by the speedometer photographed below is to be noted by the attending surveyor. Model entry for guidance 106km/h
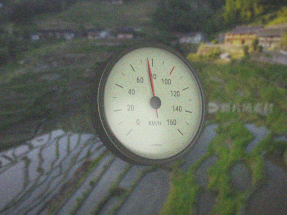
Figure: 75km/h
